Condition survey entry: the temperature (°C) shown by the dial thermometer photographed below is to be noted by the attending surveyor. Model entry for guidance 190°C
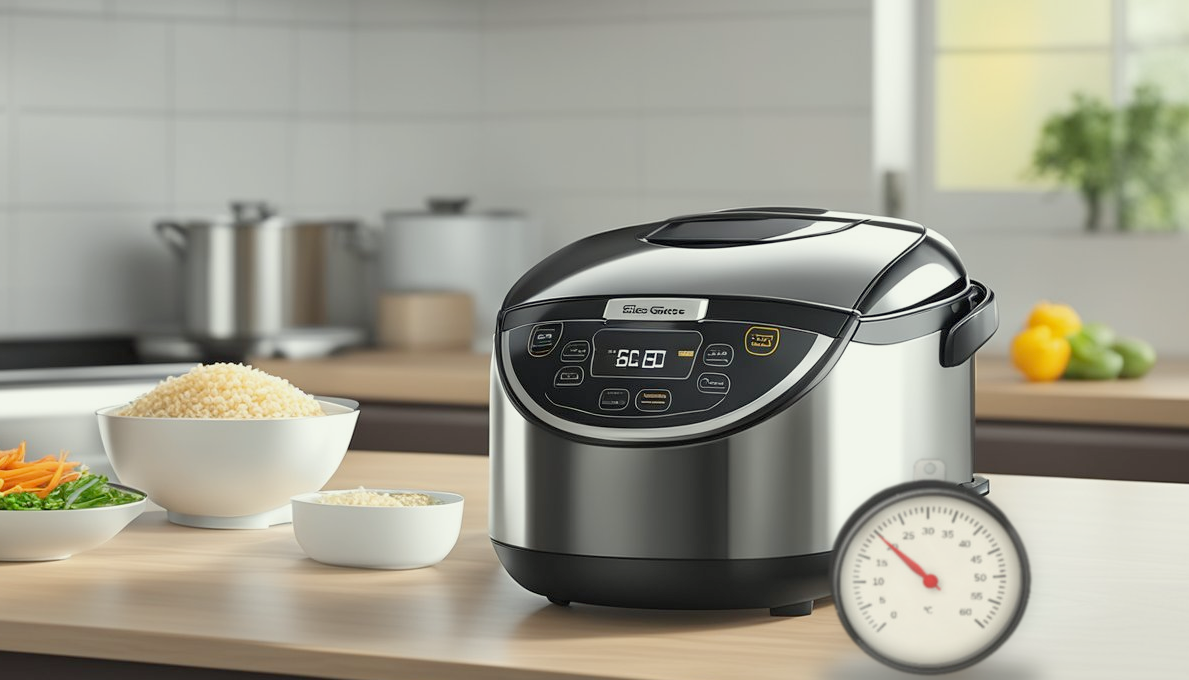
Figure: 20°C
